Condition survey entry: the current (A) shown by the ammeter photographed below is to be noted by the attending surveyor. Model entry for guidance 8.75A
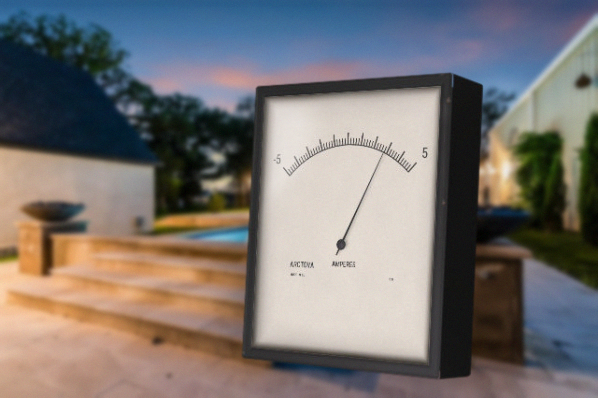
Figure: 3A
